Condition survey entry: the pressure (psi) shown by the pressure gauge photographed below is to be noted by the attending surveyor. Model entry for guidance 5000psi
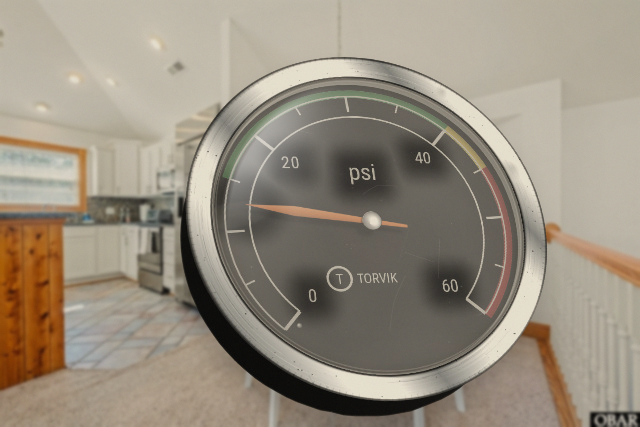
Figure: 12.5psi
